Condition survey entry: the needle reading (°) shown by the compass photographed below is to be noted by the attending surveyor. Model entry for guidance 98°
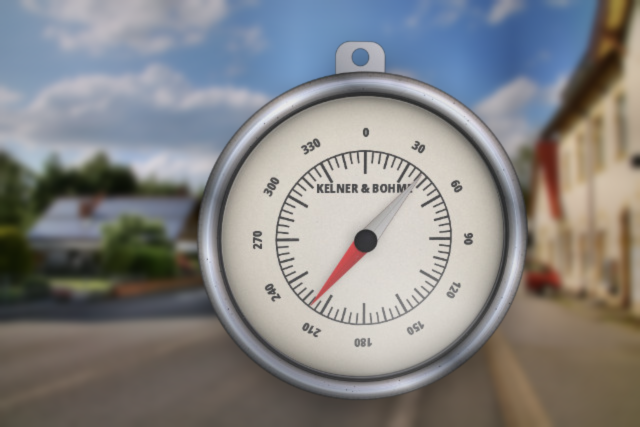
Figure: 220°
